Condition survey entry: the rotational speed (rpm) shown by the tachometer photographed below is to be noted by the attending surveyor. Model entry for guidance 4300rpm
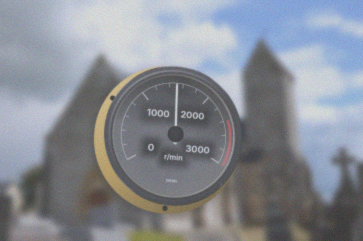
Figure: 1500rpm
